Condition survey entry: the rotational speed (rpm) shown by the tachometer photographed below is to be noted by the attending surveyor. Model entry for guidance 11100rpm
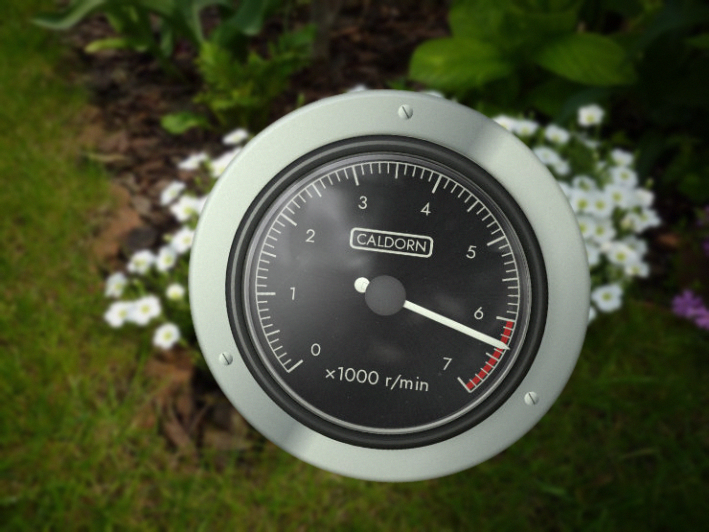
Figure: 6300rpm
